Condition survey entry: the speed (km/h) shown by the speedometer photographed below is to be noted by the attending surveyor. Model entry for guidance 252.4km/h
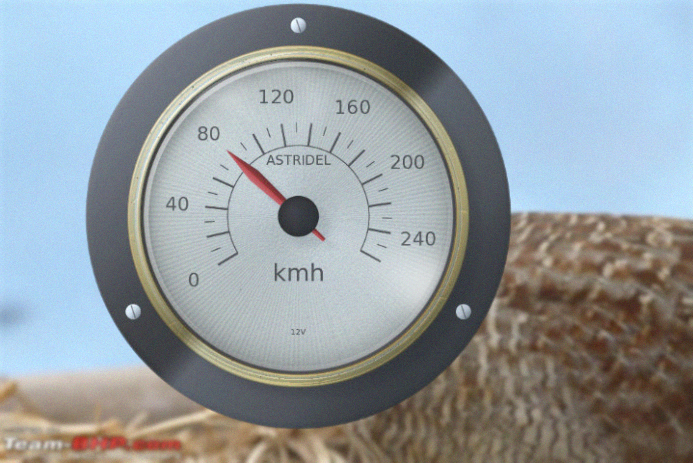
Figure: 80km/h
